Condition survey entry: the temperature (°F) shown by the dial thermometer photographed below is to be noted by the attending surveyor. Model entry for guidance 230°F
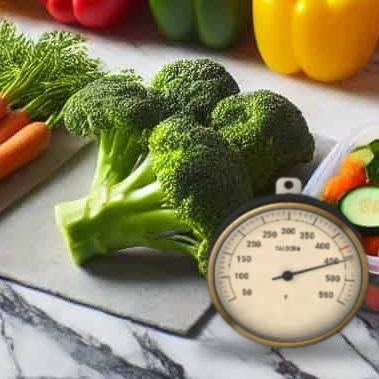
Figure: 450°F
